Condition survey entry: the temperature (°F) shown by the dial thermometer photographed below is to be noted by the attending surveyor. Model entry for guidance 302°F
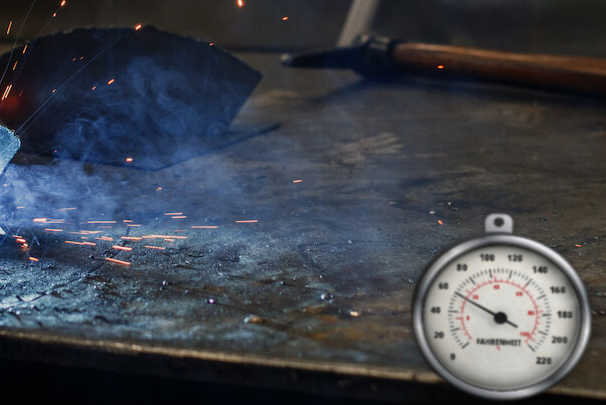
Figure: 60°F
